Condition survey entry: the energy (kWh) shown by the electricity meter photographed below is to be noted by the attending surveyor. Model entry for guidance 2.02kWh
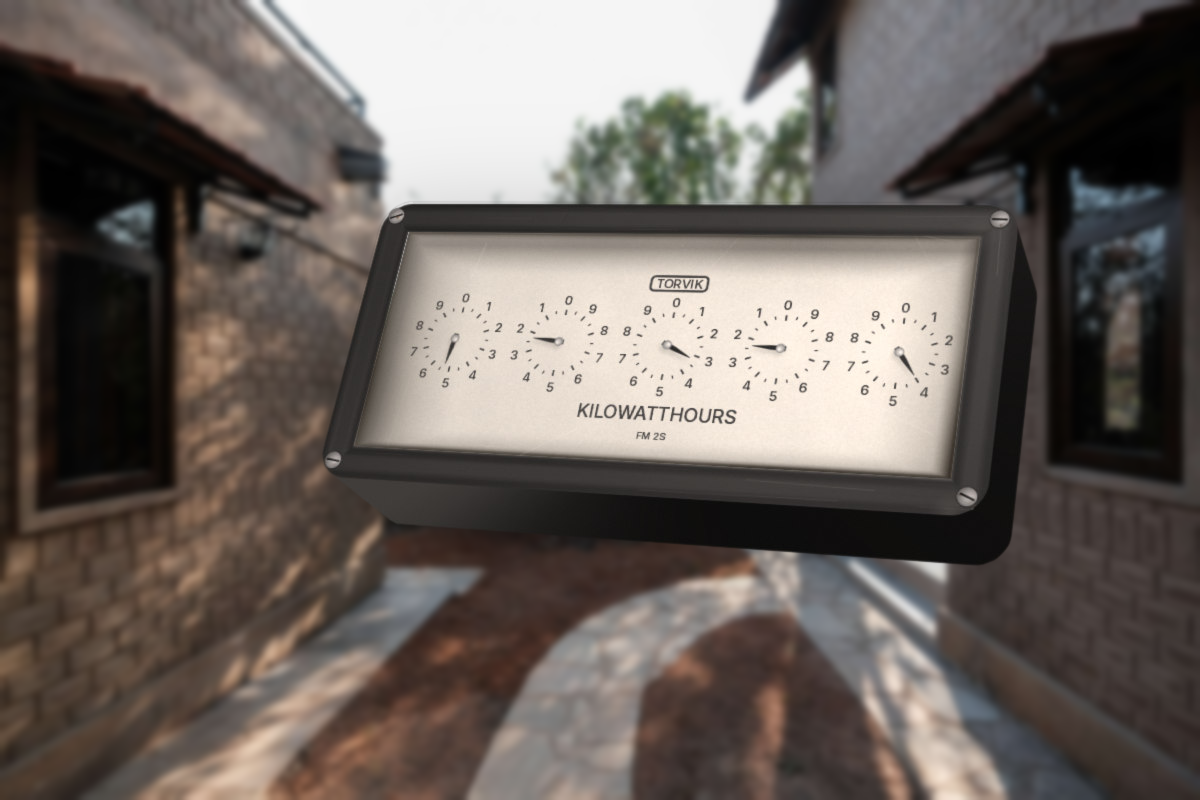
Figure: 52324kWh
